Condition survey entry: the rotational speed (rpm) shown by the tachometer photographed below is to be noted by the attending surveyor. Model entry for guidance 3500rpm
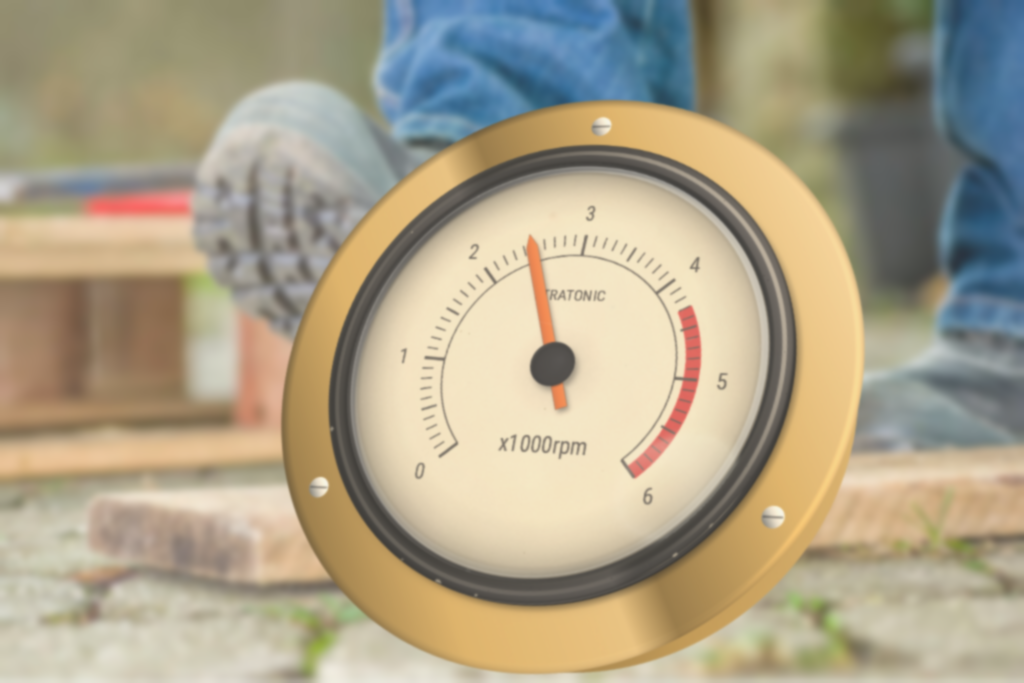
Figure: 2500rpm
